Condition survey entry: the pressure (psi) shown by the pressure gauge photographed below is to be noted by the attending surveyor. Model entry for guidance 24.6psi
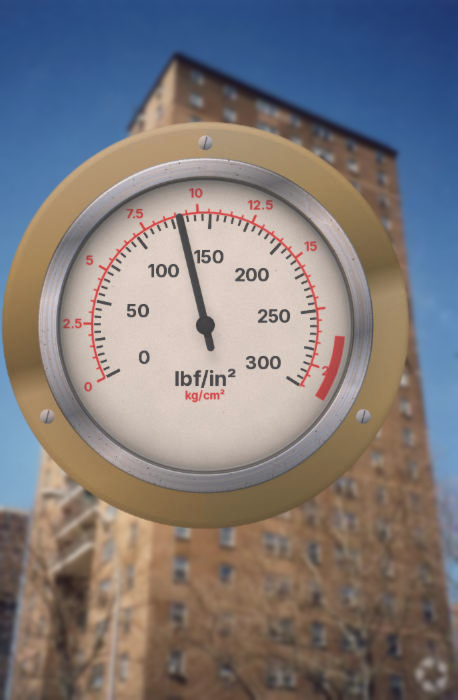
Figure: 130psi
